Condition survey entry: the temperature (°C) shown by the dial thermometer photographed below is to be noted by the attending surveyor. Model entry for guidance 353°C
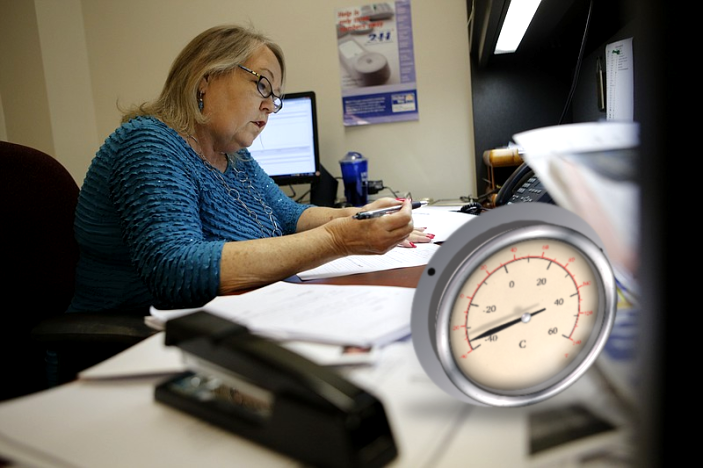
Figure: -35°C
